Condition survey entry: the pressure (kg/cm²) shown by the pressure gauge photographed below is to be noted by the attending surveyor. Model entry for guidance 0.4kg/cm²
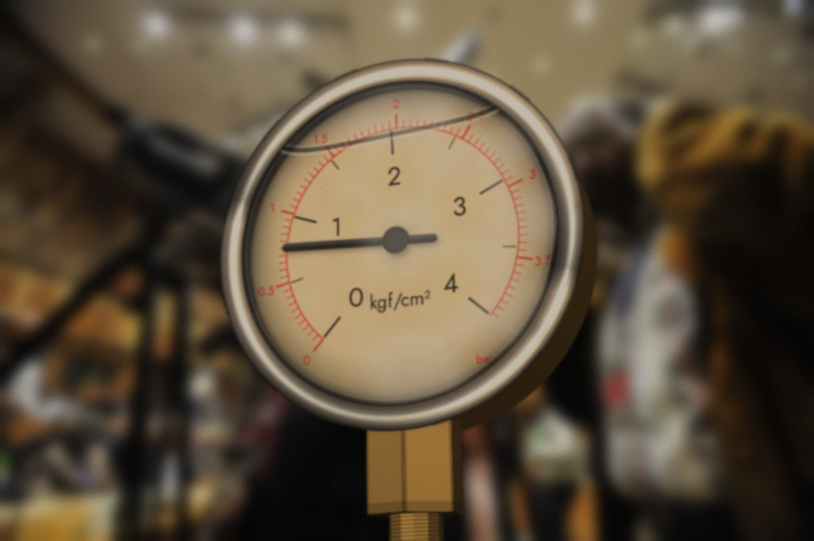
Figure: 0.75kg/cm²
